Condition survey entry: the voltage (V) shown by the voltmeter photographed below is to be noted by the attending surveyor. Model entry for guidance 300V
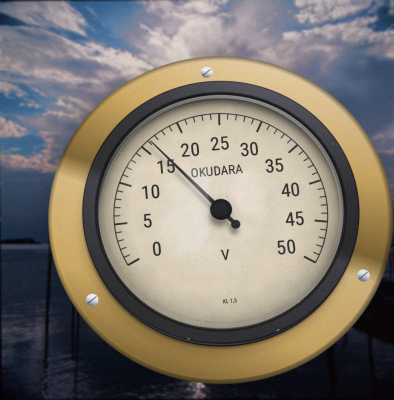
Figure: 16V
